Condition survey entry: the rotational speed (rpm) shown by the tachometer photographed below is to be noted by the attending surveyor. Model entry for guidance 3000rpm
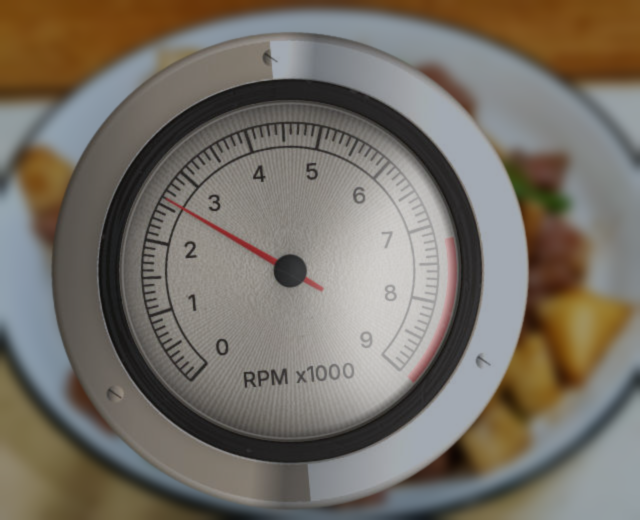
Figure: 2600rpm
